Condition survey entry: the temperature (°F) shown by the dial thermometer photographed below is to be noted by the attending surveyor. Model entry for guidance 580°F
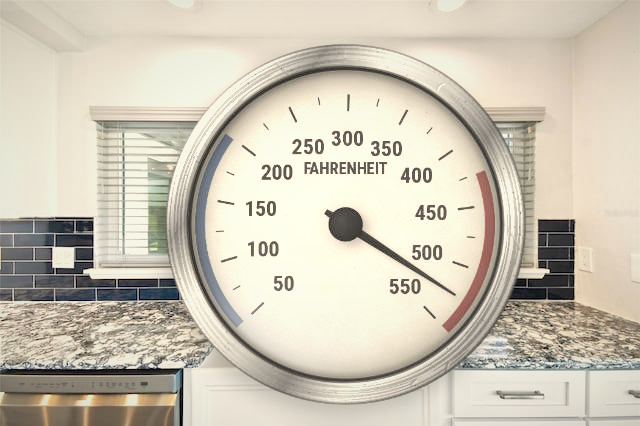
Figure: 525°F
